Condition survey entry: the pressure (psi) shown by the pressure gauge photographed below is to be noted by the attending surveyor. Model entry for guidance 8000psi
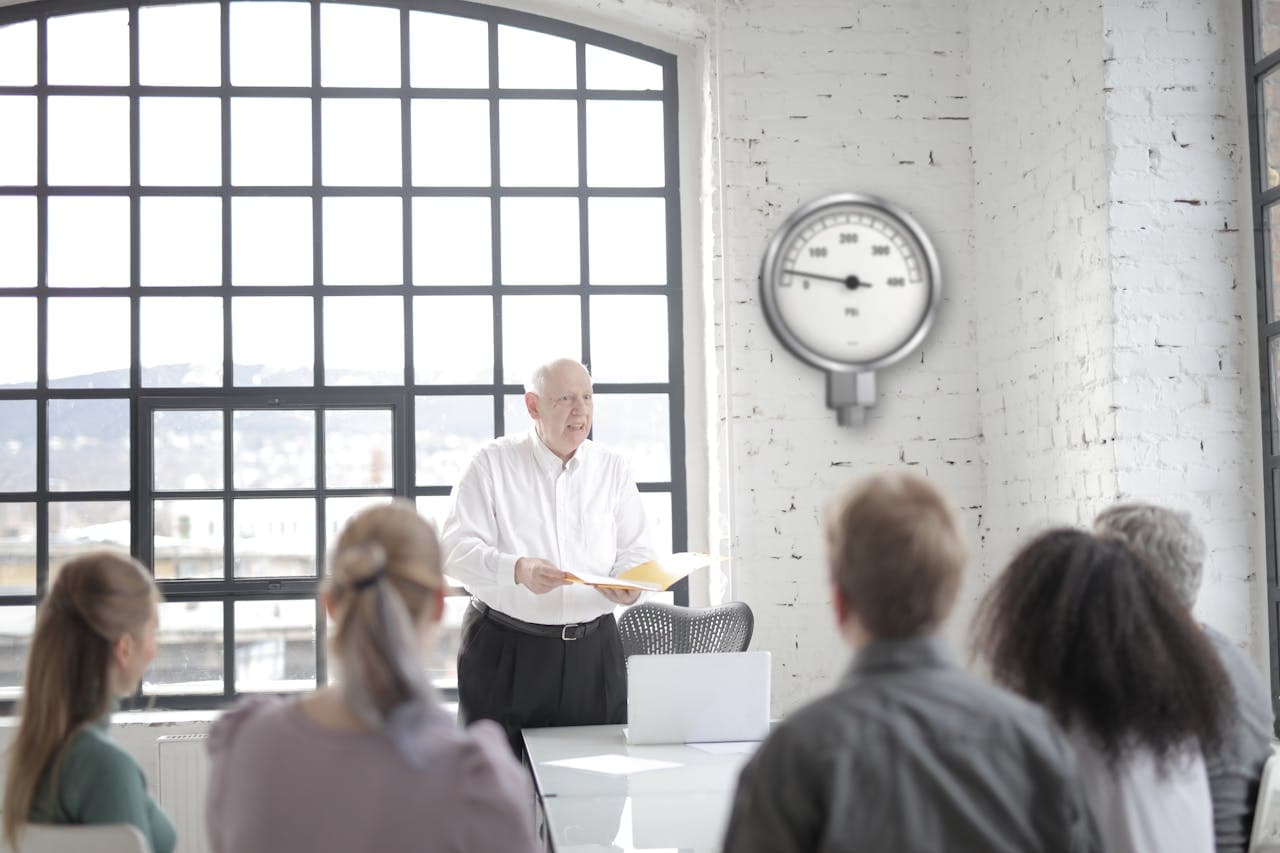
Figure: 25psi
